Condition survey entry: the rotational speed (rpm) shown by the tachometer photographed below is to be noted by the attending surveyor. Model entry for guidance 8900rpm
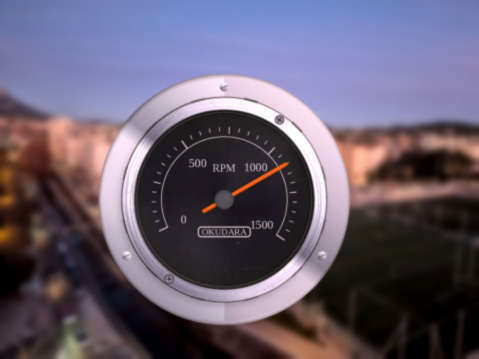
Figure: 1100rpm
